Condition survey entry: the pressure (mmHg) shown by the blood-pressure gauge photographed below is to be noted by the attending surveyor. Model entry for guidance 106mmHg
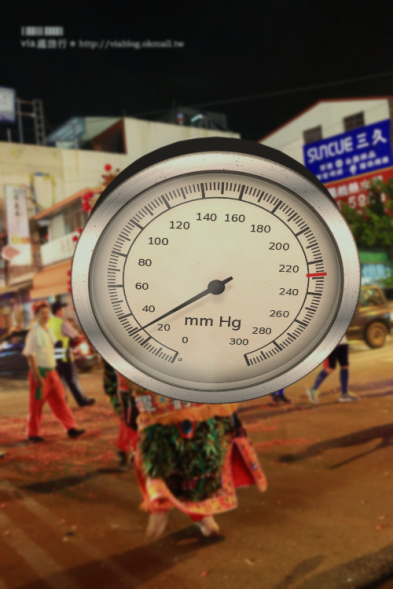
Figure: 30mmHg
